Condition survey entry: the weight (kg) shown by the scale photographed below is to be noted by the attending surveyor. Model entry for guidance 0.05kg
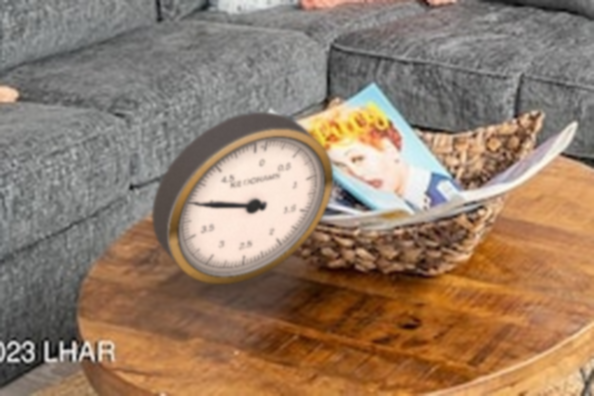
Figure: 4kg
